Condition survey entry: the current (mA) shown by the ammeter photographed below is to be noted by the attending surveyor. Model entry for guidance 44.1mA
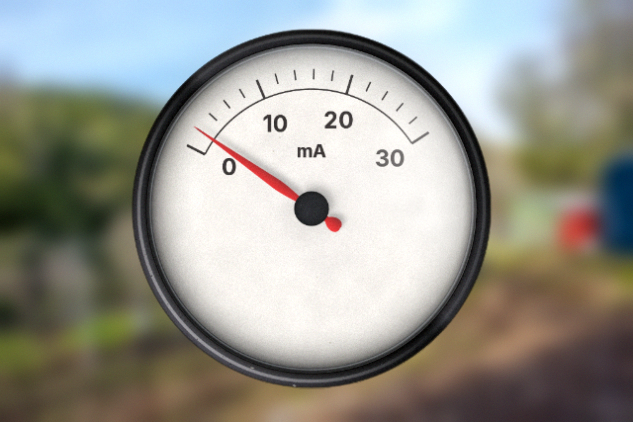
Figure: 2mA
